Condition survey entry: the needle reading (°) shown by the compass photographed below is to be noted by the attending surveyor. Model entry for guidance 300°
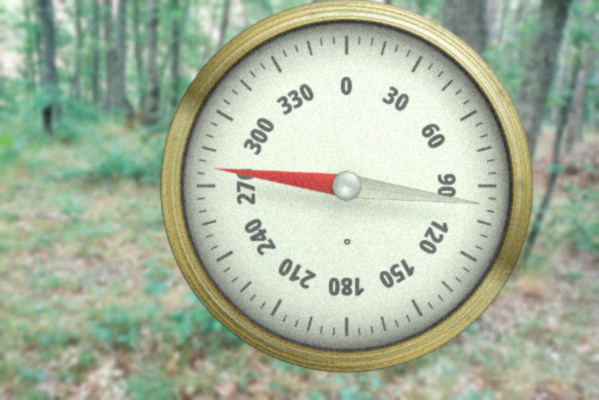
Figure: 277.5°
